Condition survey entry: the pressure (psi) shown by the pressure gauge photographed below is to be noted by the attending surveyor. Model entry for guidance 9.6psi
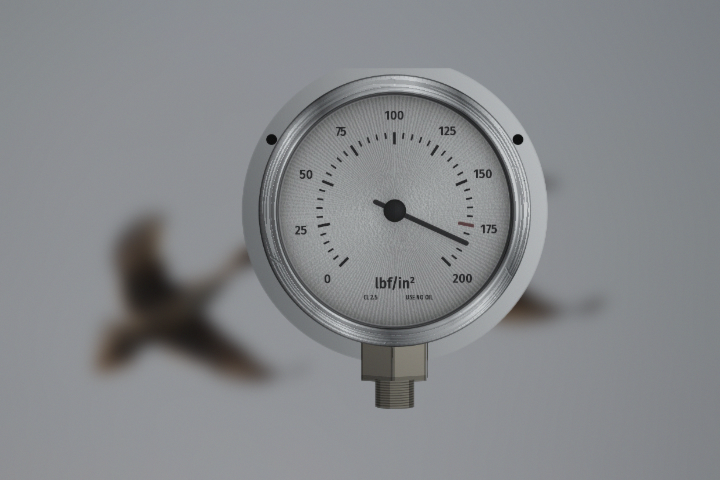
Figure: 185psi
